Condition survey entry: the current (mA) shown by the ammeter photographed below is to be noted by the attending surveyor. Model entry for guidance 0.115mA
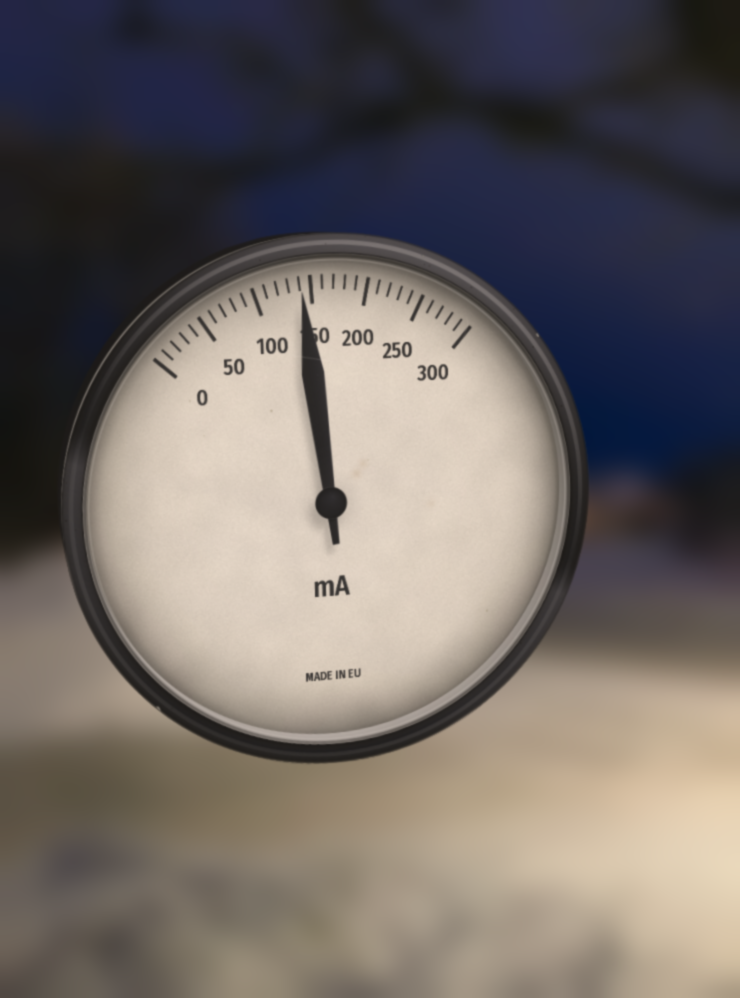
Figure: 140mA
